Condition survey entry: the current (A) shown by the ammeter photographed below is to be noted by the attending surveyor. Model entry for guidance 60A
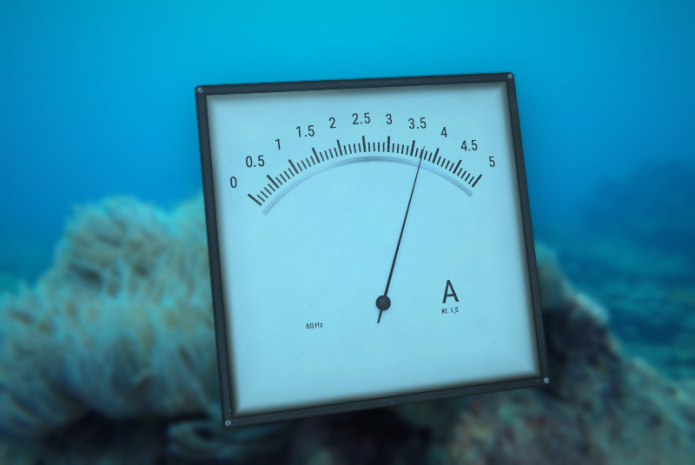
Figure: 3.7A
